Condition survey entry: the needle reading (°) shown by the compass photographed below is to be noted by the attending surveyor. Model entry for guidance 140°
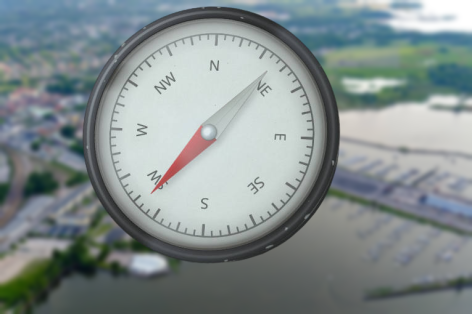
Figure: 220°
